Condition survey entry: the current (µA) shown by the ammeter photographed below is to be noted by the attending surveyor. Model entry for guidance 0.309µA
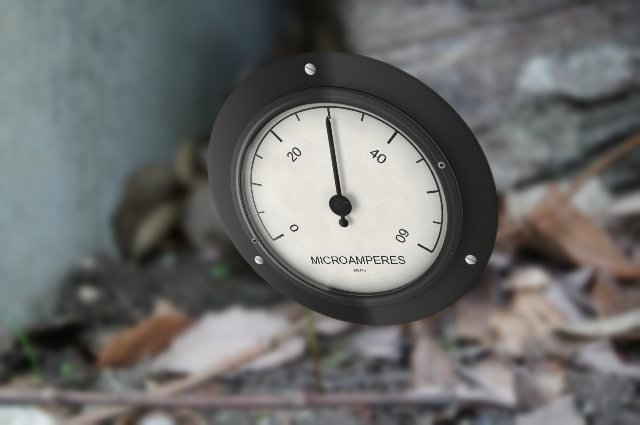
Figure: 30µA
